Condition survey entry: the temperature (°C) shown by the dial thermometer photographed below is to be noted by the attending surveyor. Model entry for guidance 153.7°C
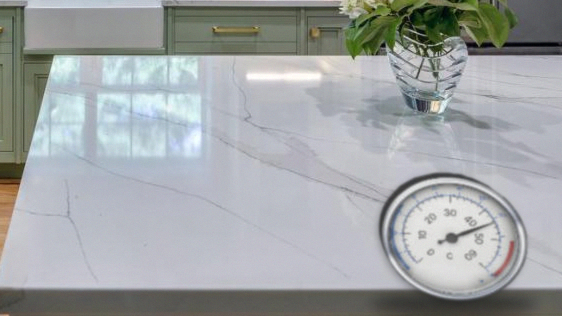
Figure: 44°C
